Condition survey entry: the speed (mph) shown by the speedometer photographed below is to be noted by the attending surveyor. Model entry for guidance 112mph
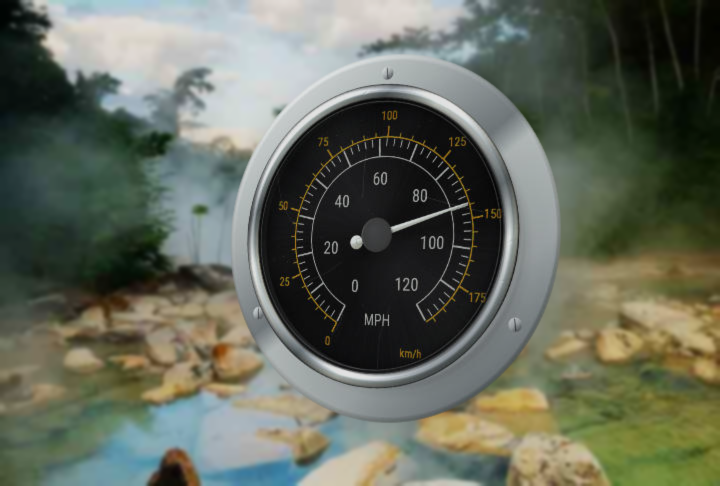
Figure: 90mph
